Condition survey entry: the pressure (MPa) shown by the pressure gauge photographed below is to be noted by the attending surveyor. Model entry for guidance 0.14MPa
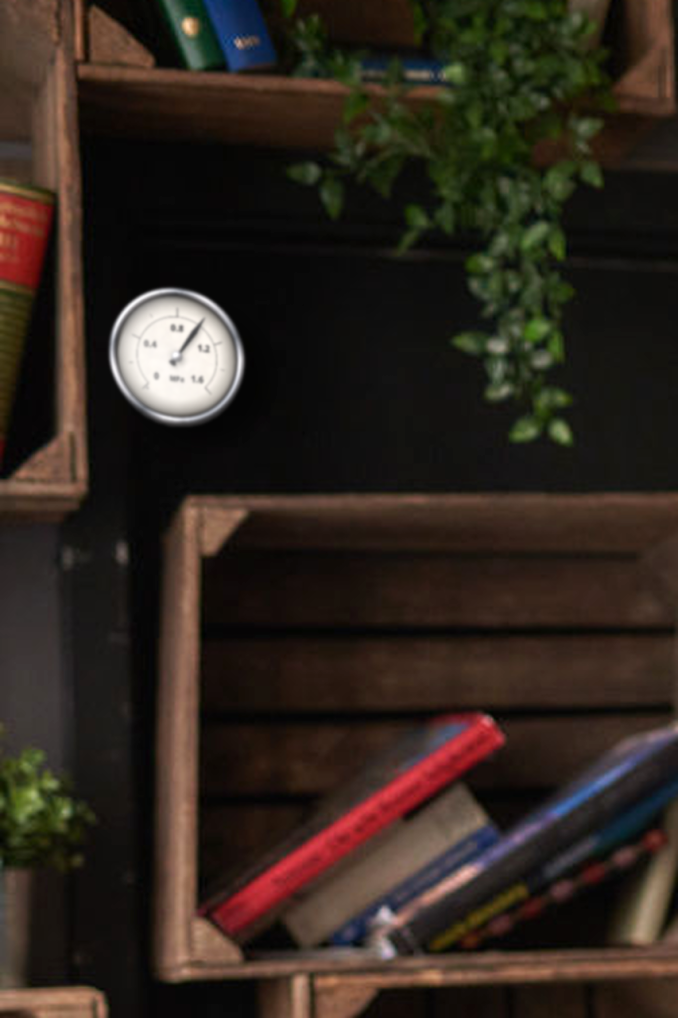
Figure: 1MPa
